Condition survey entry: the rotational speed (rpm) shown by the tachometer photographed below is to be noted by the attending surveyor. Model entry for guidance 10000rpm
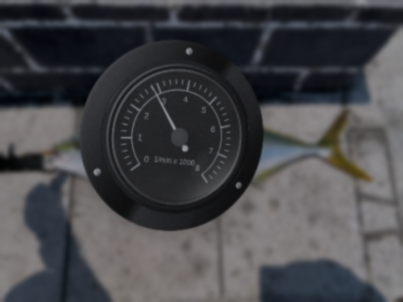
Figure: 2800rpm
